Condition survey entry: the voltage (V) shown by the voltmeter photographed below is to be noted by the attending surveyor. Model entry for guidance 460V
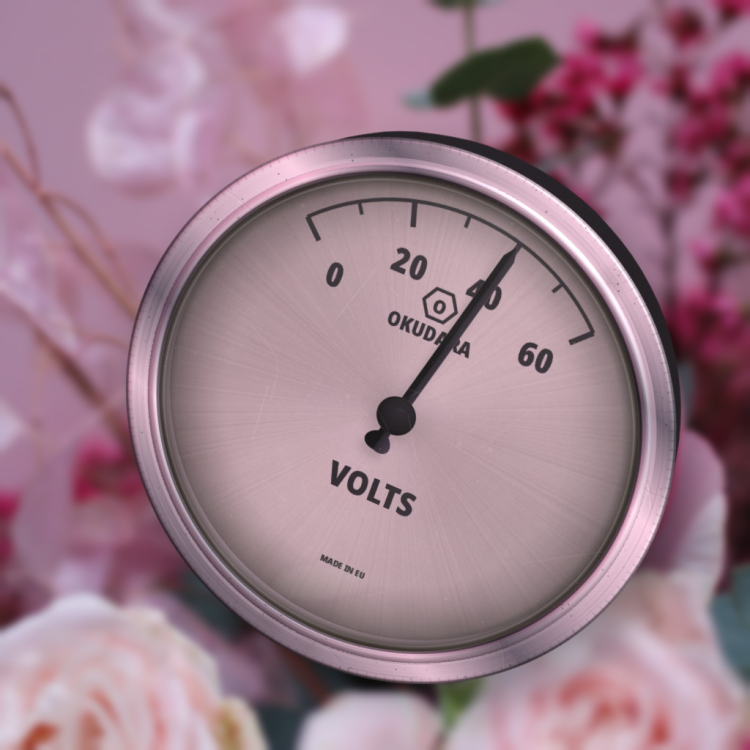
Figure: 40V
